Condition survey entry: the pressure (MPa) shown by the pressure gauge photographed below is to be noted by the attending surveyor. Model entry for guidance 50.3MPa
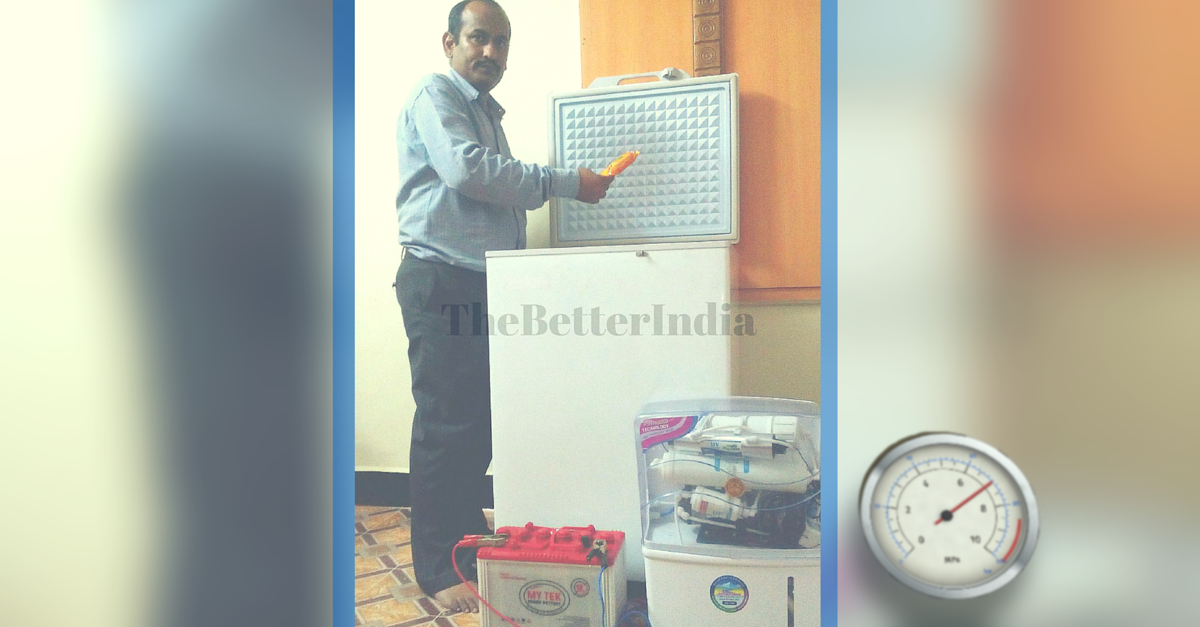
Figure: 7MPa
